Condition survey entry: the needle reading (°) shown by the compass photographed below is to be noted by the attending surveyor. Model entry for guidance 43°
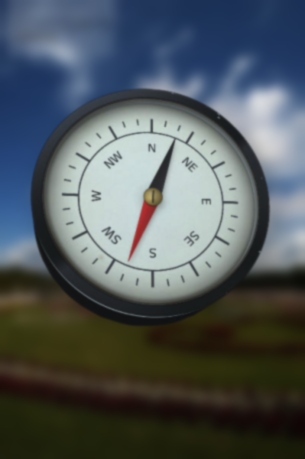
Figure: 200°
